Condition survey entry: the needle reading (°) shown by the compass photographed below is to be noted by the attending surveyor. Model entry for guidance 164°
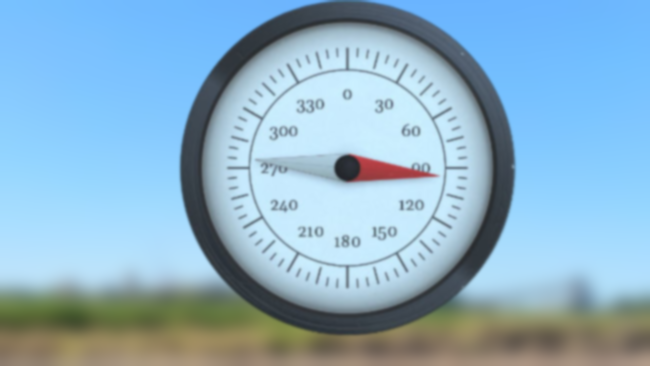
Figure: 95°
